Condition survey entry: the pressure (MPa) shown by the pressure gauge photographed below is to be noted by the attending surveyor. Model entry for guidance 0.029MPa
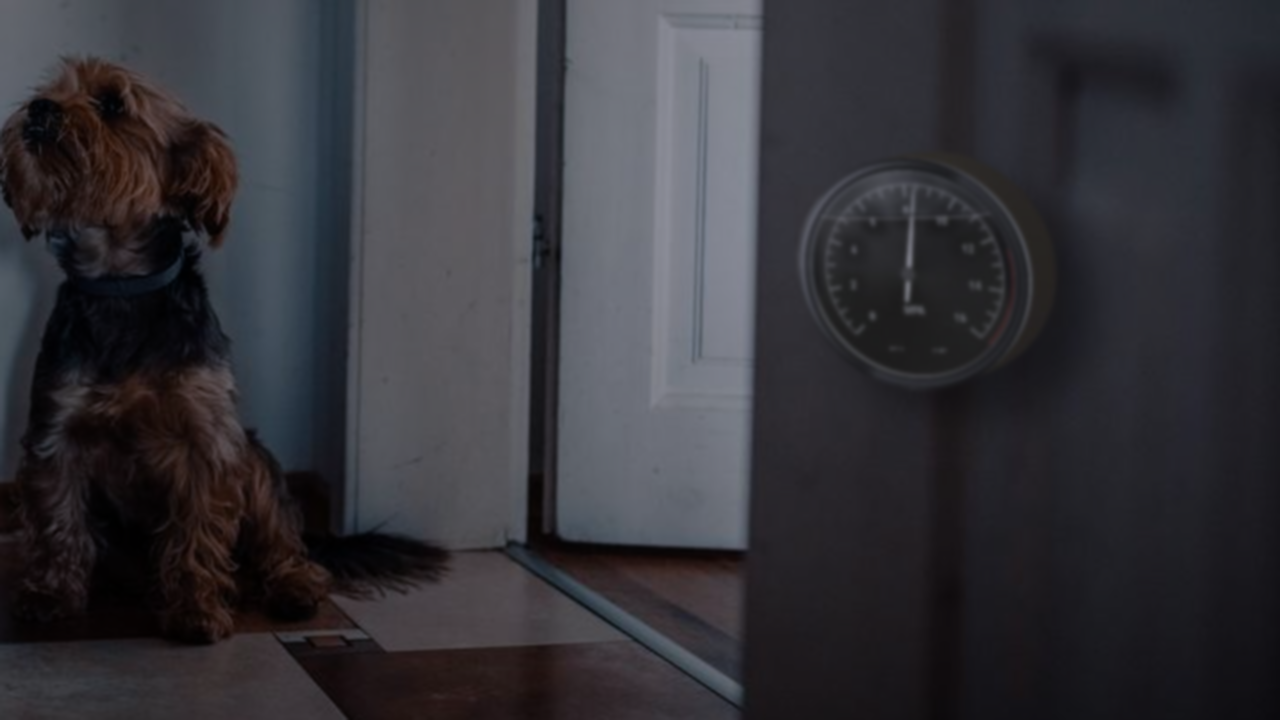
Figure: 8.5MPa
